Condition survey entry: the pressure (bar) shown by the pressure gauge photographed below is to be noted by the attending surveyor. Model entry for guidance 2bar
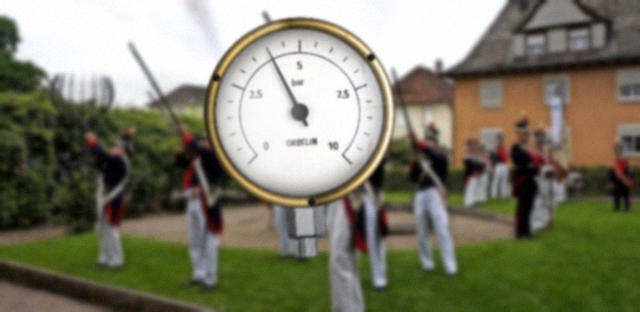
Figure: 4bar
